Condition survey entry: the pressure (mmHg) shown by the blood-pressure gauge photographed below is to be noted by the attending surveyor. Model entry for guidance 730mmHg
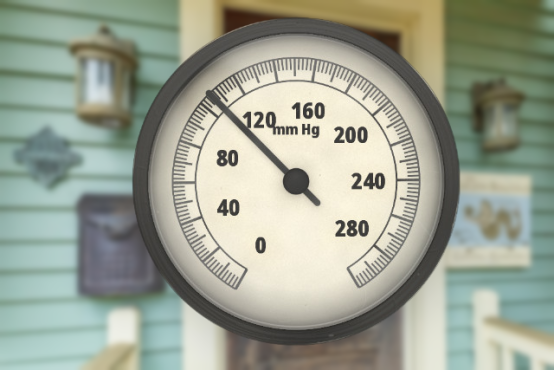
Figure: 106mmHg
